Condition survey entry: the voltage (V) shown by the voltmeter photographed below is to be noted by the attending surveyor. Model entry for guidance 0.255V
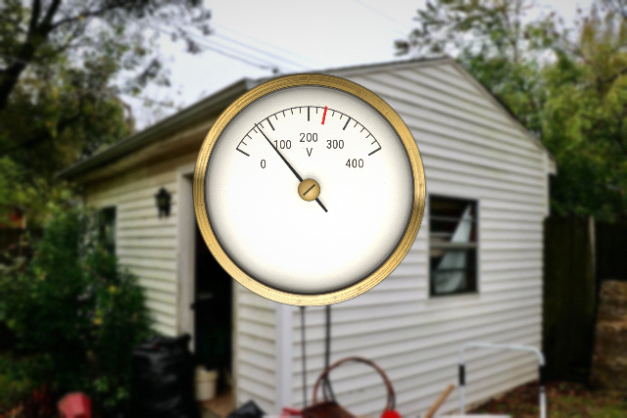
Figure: 70V
